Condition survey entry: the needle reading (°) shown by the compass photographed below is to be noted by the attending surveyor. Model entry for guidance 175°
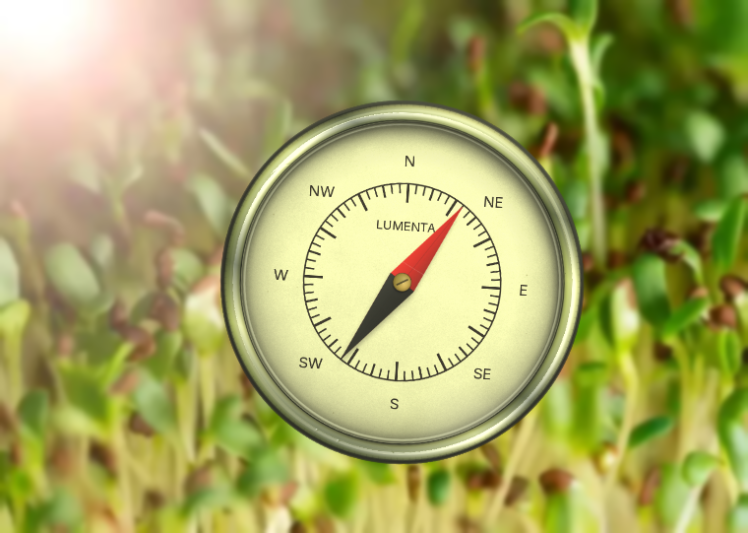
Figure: 35°
